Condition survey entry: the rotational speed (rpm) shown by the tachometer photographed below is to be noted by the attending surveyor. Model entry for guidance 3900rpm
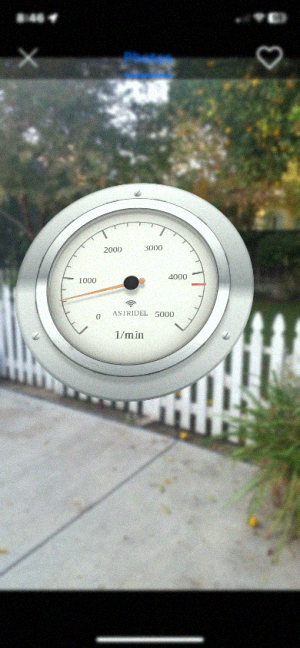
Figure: 600rpm
